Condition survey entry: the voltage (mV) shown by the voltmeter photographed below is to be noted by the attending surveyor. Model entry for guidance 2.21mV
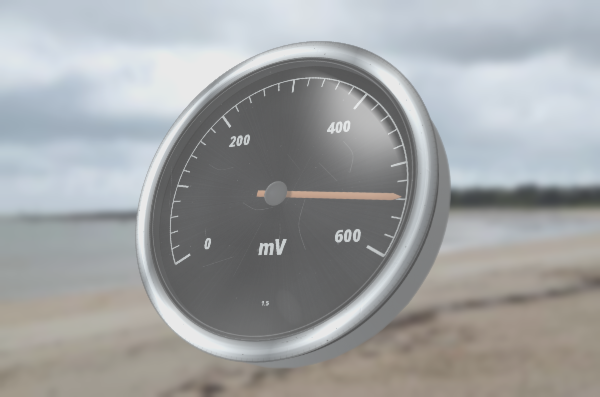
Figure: 540mV
